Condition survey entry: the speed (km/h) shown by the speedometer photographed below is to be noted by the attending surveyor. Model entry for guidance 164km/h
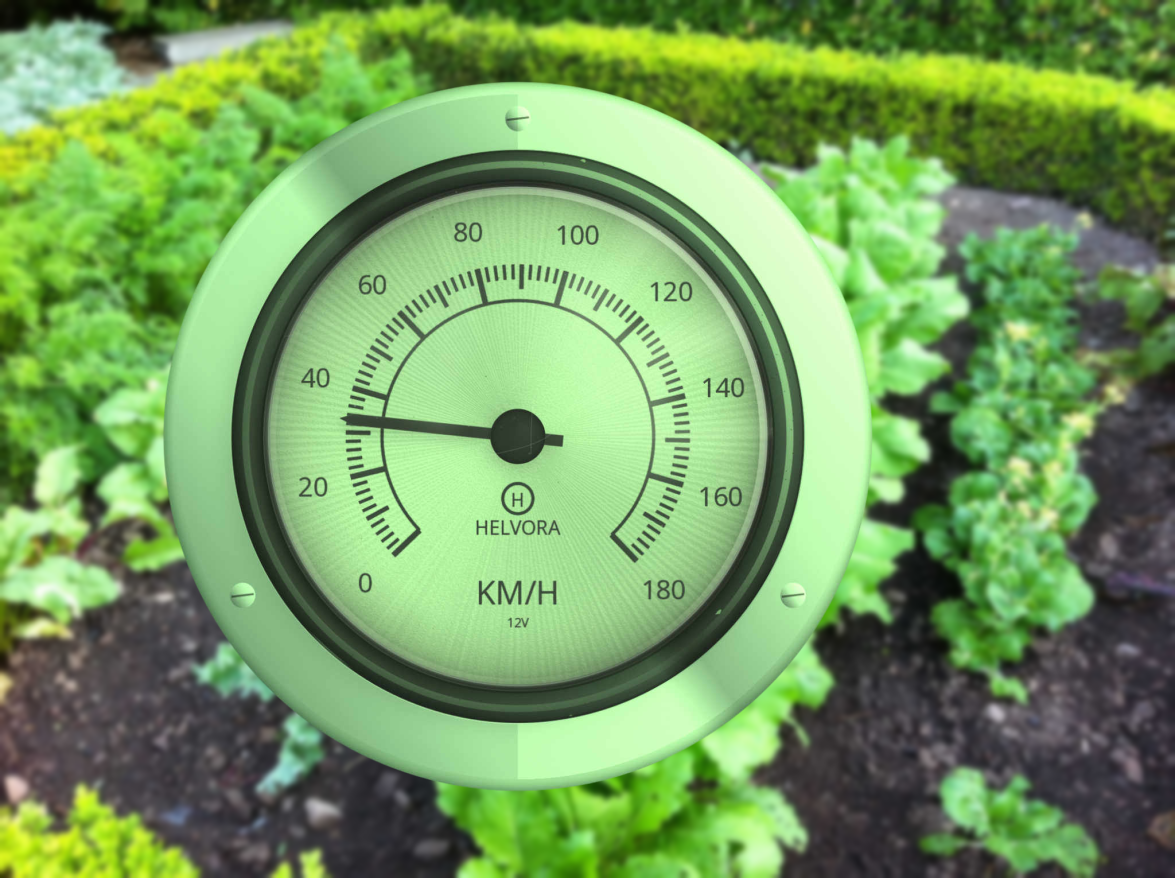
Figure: 33km/h
